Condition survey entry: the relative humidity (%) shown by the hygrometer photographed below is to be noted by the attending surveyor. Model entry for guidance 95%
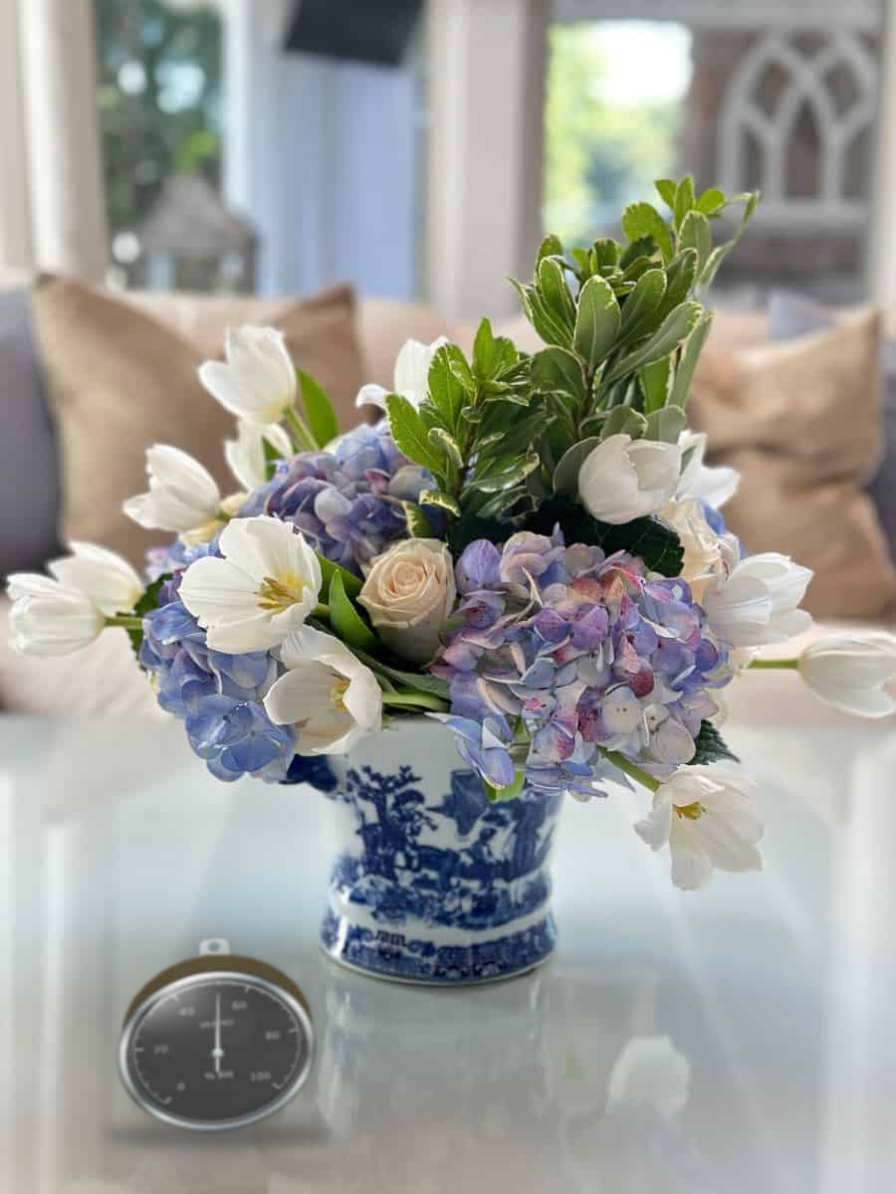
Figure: 52%
